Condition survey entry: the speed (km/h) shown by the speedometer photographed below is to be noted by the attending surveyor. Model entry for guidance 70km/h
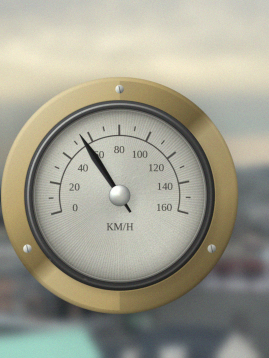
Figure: 55km/h
